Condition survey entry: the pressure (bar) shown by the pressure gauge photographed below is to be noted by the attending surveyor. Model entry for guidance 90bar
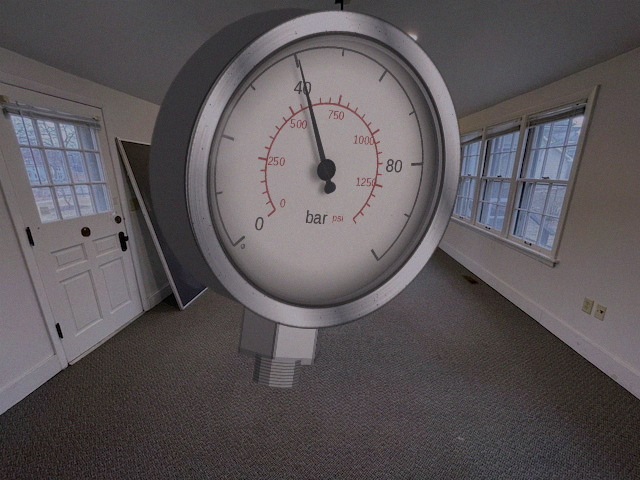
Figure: 40bar
